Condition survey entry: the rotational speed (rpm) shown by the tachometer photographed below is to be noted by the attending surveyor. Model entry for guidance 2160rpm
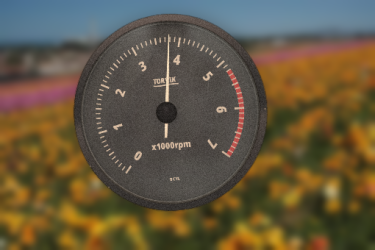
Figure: 3800rpm
